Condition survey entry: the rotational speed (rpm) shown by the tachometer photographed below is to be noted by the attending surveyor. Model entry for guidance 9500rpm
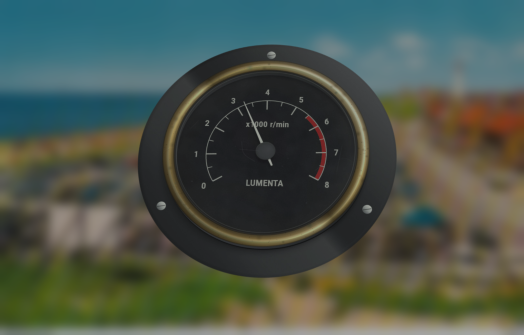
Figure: 3250rpm
